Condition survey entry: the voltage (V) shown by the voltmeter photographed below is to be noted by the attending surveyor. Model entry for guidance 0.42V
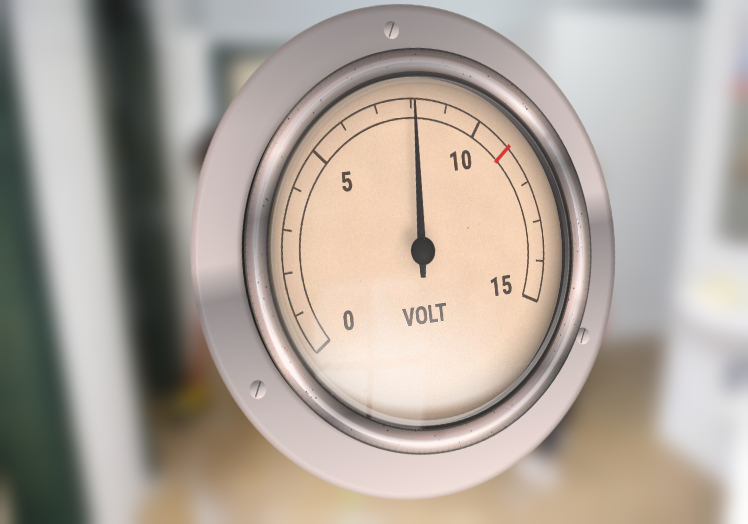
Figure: 8V
